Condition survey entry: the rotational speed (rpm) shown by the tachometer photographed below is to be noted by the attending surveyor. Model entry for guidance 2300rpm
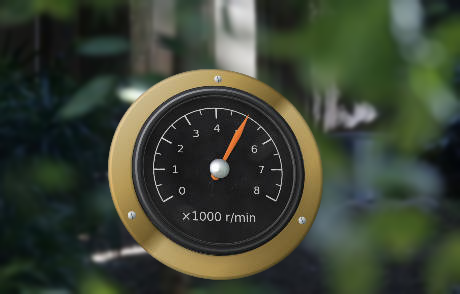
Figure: 5000rpm
